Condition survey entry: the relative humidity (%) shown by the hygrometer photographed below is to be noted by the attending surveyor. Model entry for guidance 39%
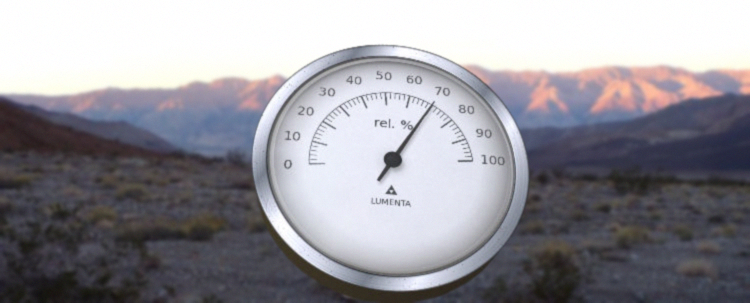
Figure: 70%
